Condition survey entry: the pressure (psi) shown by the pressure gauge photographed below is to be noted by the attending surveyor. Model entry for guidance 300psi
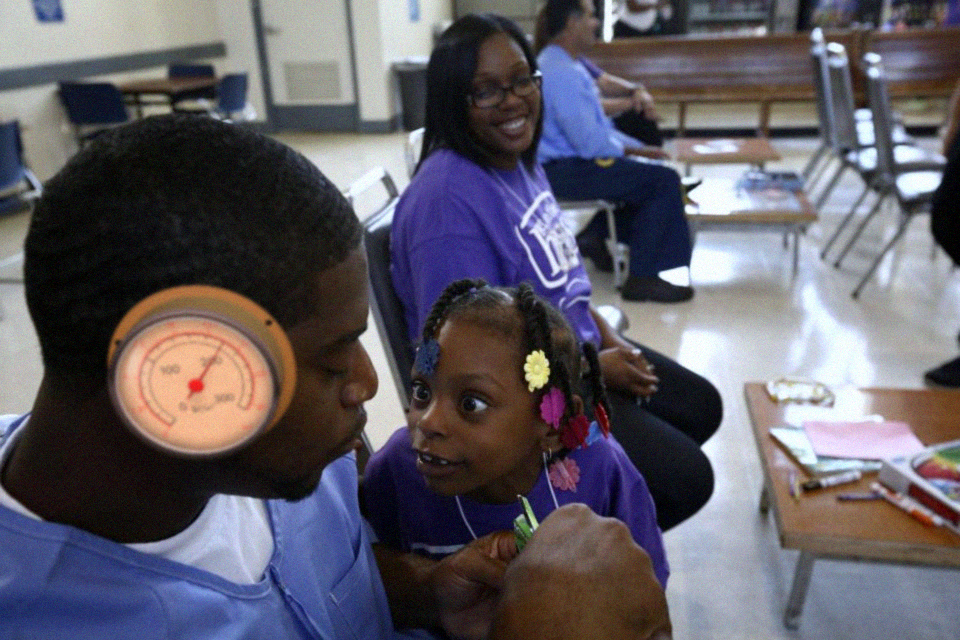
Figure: 200psi
